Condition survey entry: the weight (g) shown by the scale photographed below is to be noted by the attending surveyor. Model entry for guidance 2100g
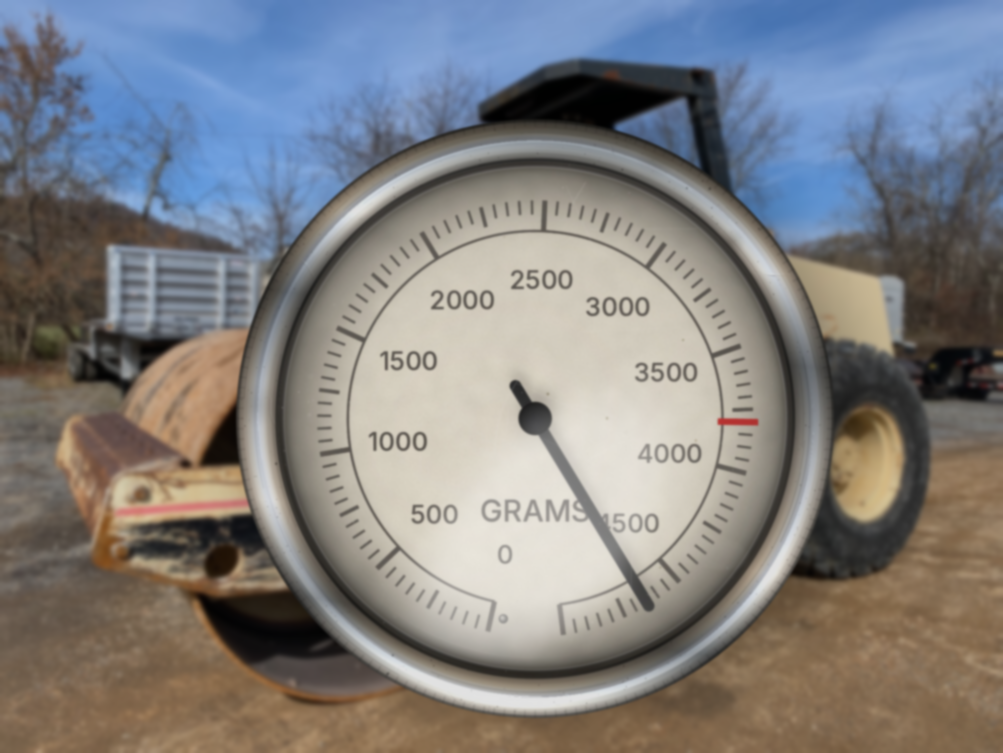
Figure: 4650g
